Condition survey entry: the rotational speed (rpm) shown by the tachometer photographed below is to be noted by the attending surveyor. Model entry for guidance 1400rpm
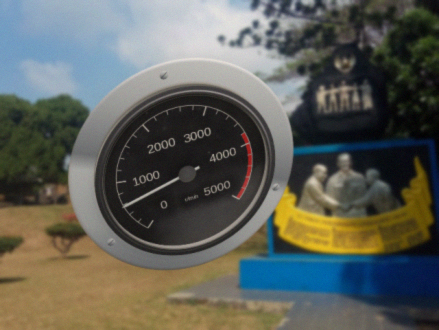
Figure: 600rpm
